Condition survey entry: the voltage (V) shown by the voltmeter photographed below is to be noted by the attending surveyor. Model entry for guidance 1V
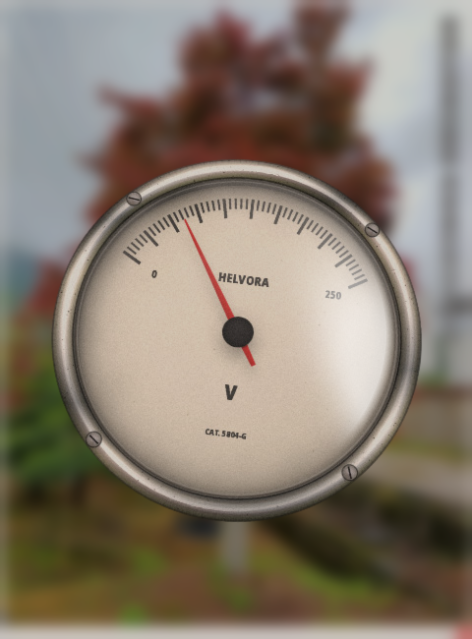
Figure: 60V
